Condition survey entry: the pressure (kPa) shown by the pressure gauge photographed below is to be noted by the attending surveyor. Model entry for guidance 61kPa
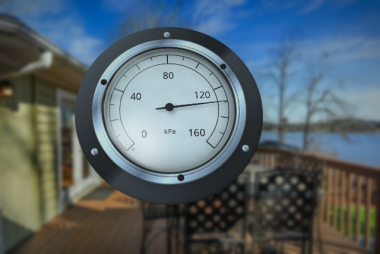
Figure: 130kPa
